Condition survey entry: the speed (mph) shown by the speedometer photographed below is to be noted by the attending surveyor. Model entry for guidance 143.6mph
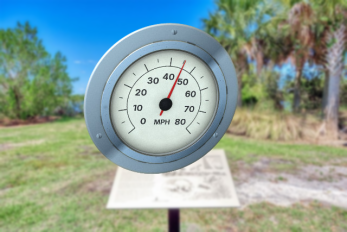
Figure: 45mph
